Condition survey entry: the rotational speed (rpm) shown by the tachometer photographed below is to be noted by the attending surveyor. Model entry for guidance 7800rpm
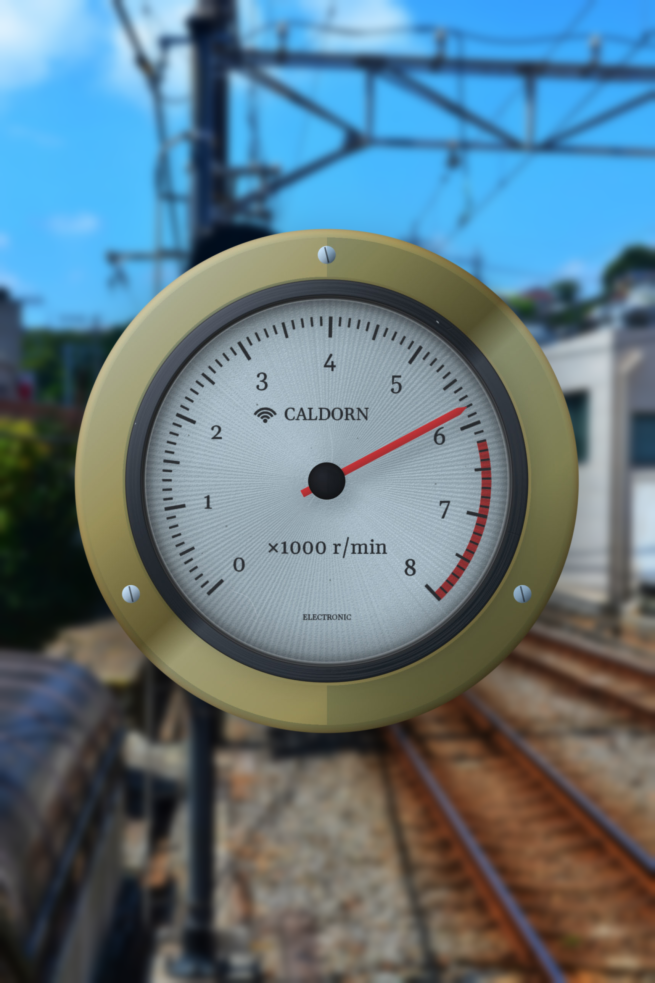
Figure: 5800rpm
